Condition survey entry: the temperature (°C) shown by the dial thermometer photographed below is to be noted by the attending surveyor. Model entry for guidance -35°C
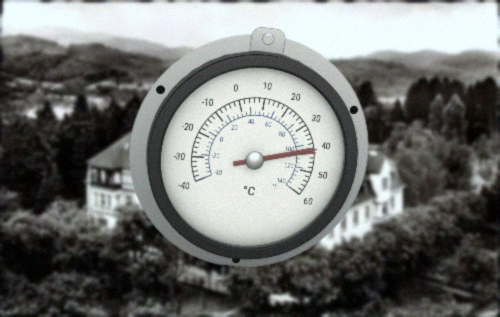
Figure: 40°C
